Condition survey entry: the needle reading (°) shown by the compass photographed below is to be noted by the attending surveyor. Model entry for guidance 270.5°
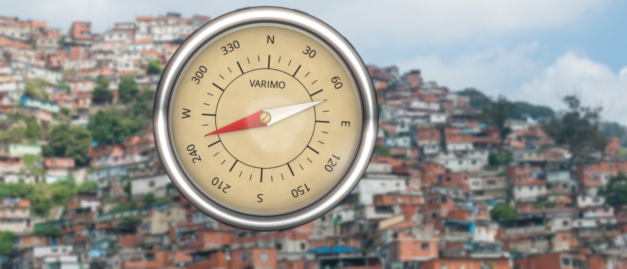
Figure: 250°
